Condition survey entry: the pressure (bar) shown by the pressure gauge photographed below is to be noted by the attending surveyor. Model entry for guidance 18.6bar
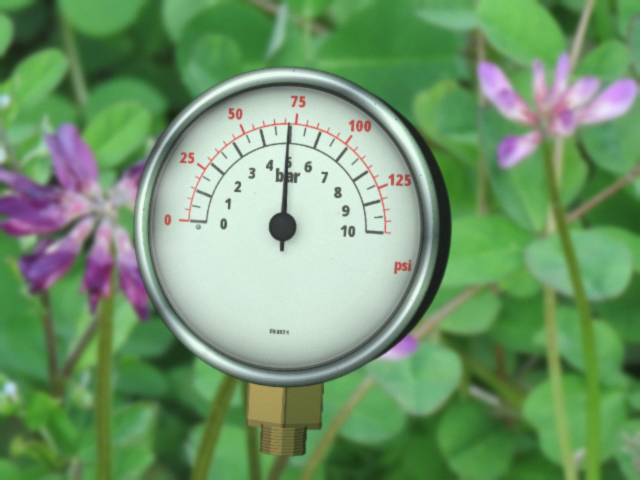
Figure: 5bar
